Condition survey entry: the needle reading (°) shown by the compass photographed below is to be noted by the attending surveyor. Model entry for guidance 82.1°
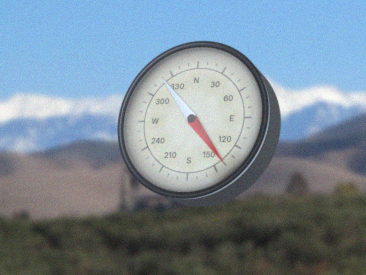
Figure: 140°
